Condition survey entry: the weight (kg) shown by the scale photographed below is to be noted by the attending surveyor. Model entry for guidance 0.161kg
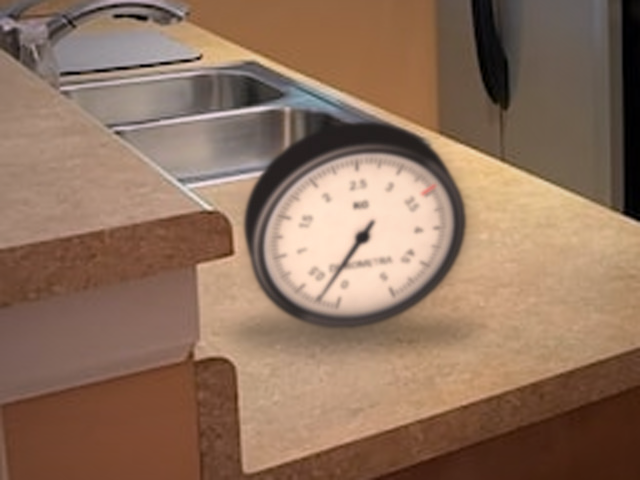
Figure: 0.25kg
